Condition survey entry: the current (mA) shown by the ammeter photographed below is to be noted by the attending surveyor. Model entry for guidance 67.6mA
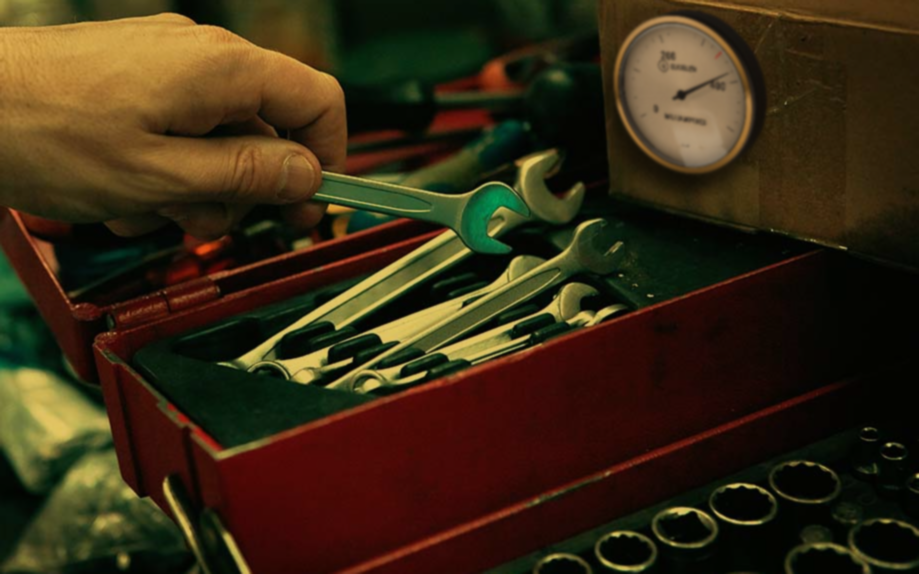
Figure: 380mA
